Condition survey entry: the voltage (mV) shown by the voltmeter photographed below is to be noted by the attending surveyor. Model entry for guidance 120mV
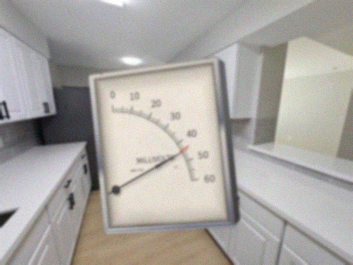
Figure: 45mV
